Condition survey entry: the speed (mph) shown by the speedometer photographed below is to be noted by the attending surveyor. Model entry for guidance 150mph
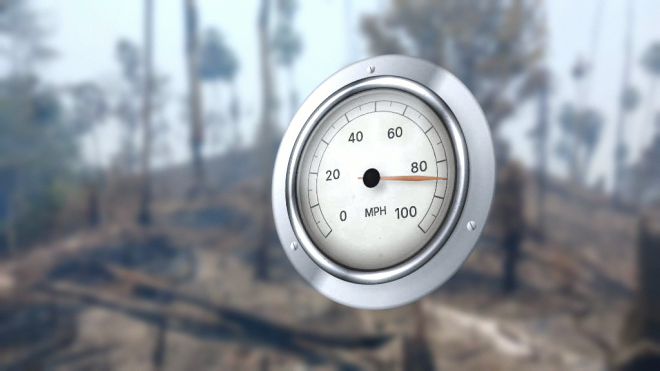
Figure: 85mph
